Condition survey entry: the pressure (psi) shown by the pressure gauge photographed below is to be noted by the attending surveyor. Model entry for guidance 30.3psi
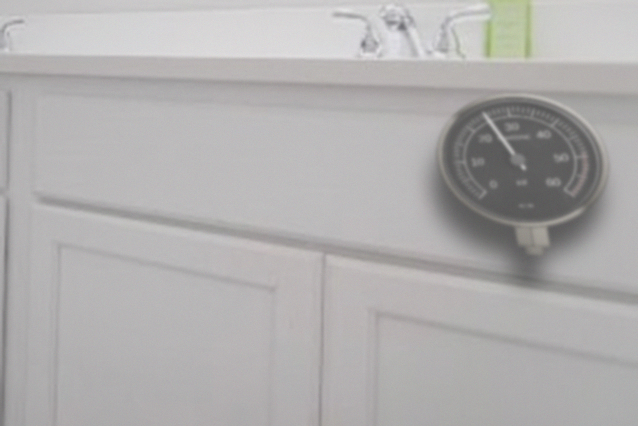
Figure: 25psi
